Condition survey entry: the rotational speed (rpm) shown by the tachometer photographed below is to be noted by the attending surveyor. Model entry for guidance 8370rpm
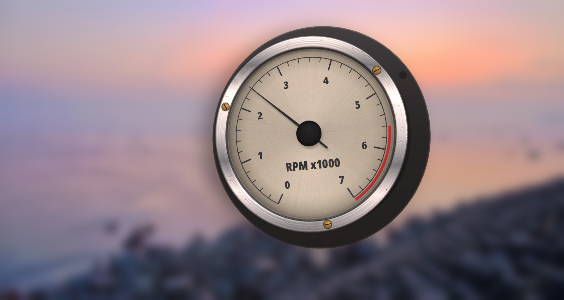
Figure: 2400rpm
